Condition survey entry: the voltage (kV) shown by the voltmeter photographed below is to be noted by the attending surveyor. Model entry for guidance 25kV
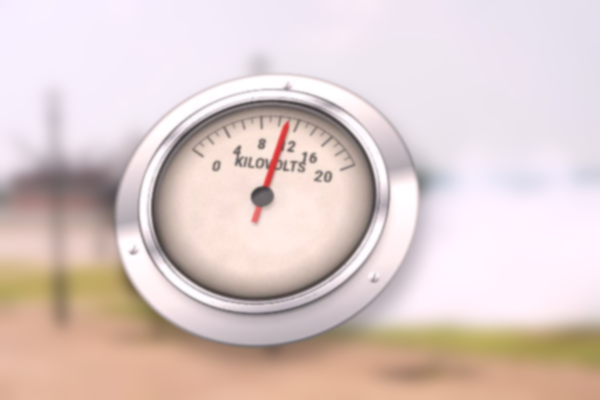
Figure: 11kV
